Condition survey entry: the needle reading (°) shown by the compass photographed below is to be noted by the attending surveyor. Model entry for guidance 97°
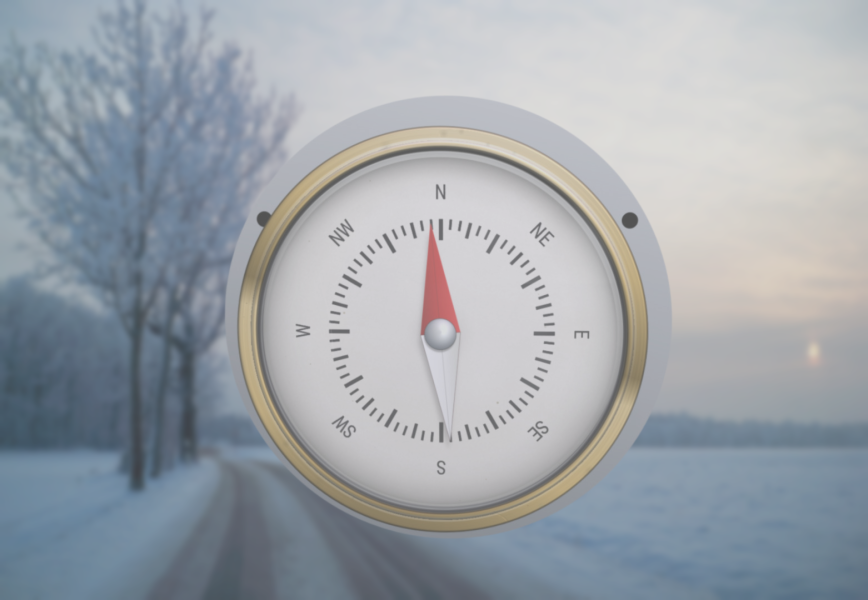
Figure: 355°
